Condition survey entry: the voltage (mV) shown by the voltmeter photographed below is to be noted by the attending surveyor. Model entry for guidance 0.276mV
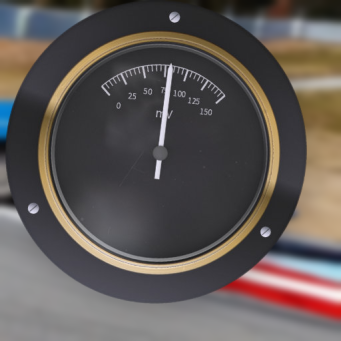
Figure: 80mV
